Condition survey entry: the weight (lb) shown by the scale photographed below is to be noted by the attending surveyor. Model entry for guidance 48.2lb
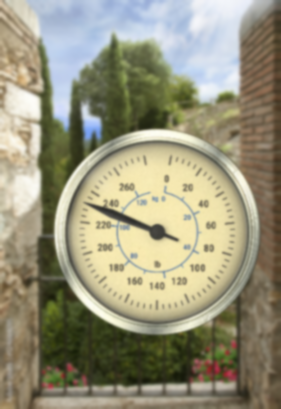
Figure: 232lb
